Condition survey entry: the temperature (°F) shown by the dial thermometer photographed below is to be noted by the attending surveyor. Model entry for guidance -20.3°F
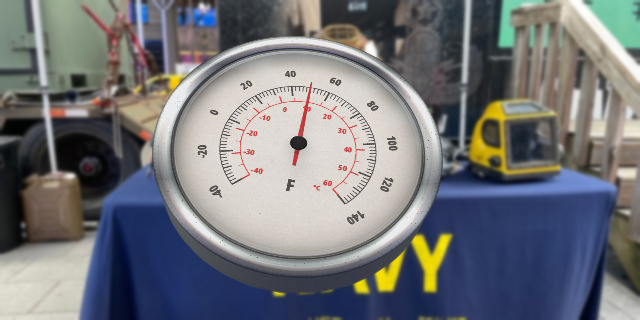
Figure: 50°F
